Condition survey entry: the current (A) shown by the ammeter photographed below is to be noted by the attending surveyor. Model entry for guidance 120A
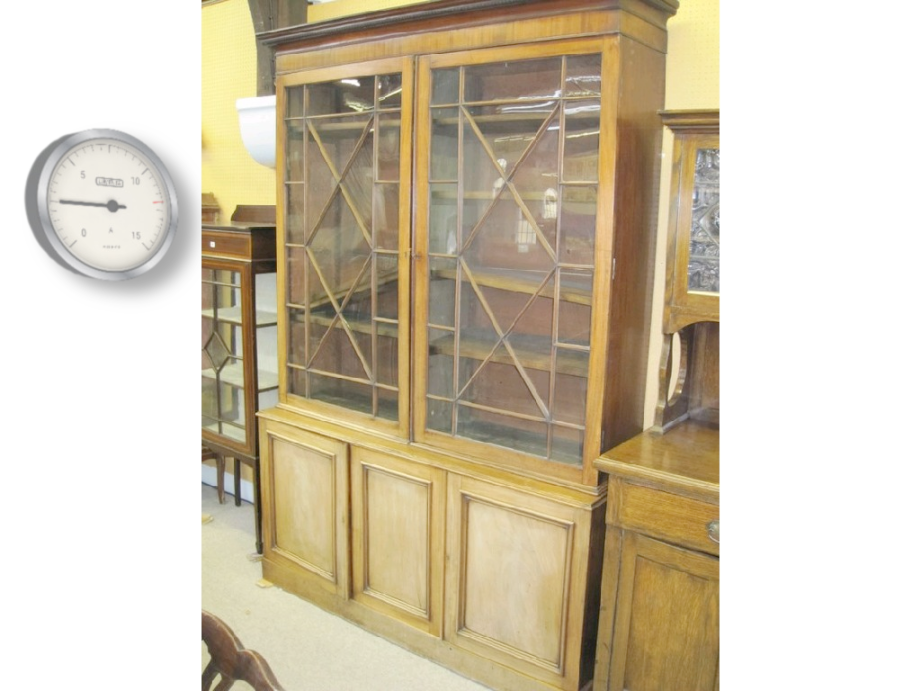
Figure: 2.5A
